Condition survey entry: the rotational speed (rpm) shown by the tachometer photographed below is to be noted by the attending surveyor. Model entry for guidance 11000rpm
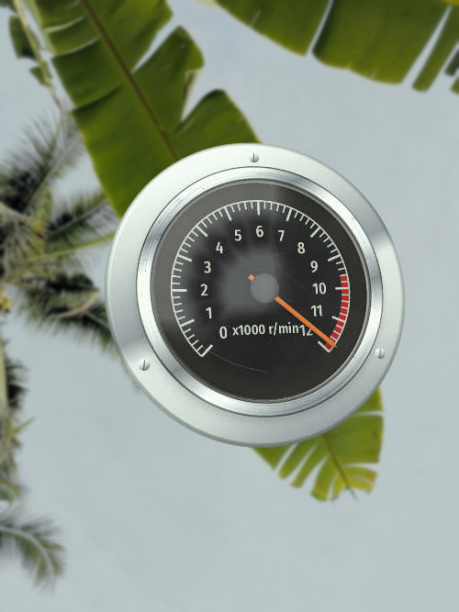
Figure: 11800rpm
